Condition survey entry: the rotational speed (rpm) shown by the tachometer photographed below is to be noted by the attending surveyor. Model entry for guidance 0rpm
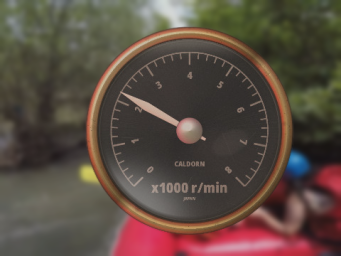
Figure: 2200rpm
